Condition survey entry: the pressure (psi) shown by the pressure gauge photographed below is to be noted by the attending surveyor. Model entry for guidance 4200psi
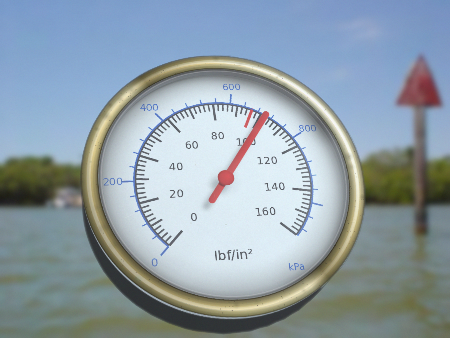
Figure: 102psi
